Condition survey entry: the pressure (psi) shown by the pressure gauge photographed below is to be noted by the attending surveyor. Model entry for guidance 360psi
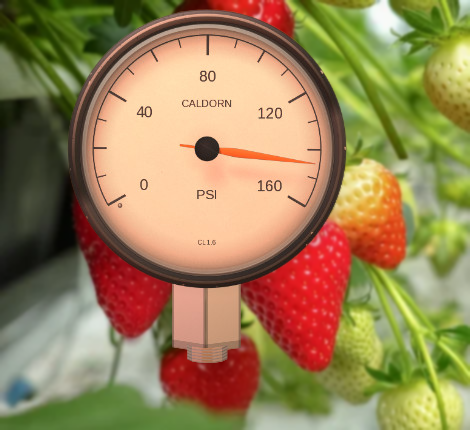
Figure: 145psi
